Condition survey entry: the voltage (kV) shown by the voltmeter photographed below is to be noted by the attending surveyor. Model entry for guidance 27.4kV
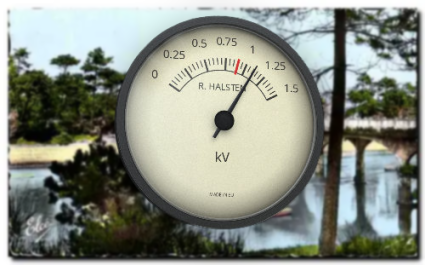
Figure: 1.1kV
